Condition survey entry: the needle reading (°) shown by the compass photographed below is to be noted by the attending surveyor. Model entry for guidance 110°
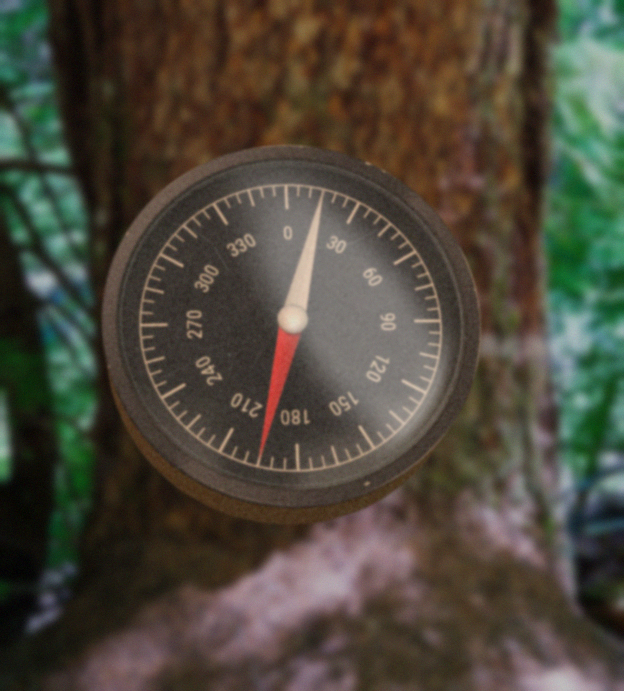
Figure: 195°
